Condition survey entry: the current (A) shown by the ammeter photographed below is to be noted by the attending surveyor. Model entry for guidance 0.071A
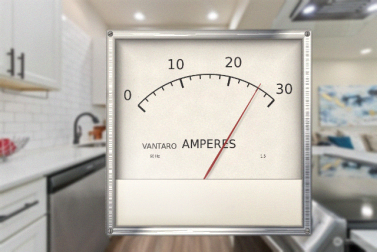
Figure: 26A
